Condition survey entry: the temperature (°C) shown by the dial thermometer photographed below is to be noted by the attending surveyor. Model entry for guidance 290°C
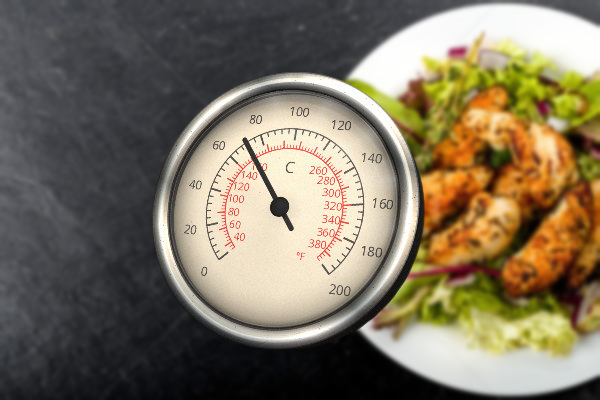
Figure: 72°C
